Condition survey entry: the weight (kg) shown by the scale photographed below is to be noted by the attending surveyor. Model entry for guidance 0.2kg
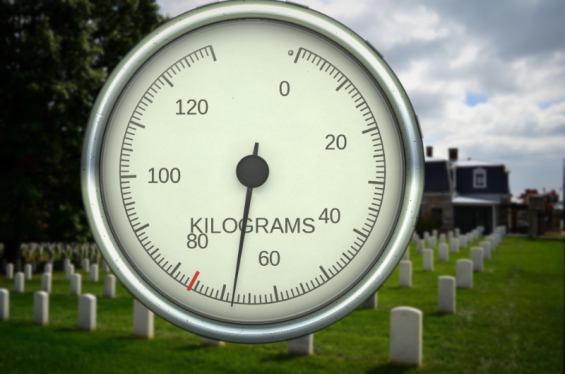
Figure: 68kg
